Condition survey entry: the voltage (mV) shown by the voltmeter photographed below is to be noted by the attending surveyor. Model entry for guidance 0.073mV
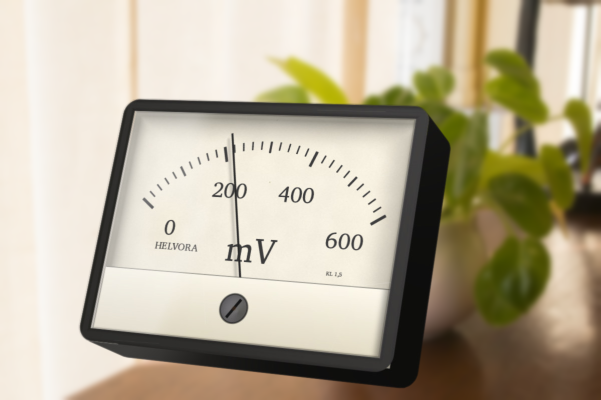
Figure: 220mV
